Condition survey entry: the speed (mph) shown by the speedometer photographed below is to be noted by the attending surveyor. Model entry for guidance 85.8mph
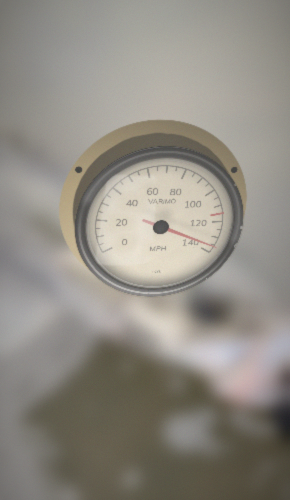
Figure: 135mph
